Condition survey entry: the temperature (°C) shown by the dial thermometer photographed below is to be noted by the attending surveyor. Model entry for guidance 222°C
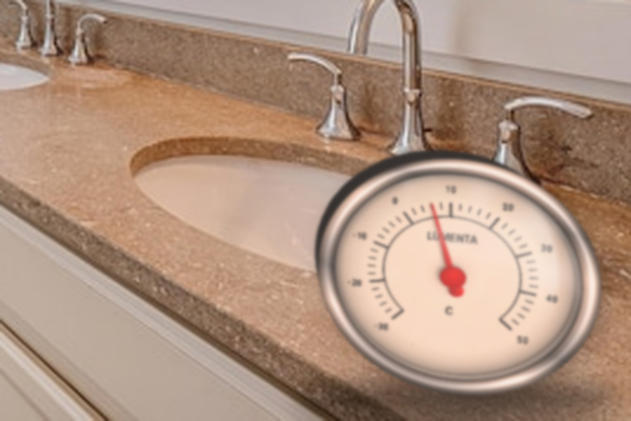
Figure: 6°C
